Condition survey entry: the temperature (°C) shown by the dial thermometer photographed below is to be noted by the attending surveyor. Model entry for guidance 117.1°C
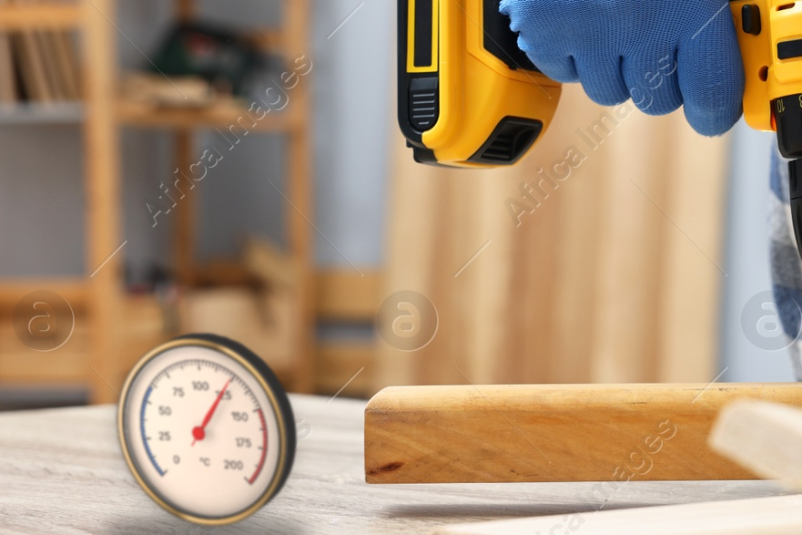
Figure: 125°C
